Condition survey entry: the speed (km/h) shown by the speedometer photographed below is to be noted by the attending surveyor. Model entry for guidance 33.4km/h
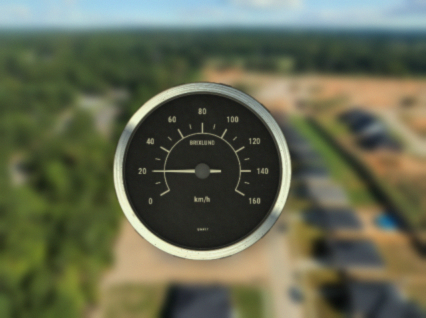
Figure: 20km/h
